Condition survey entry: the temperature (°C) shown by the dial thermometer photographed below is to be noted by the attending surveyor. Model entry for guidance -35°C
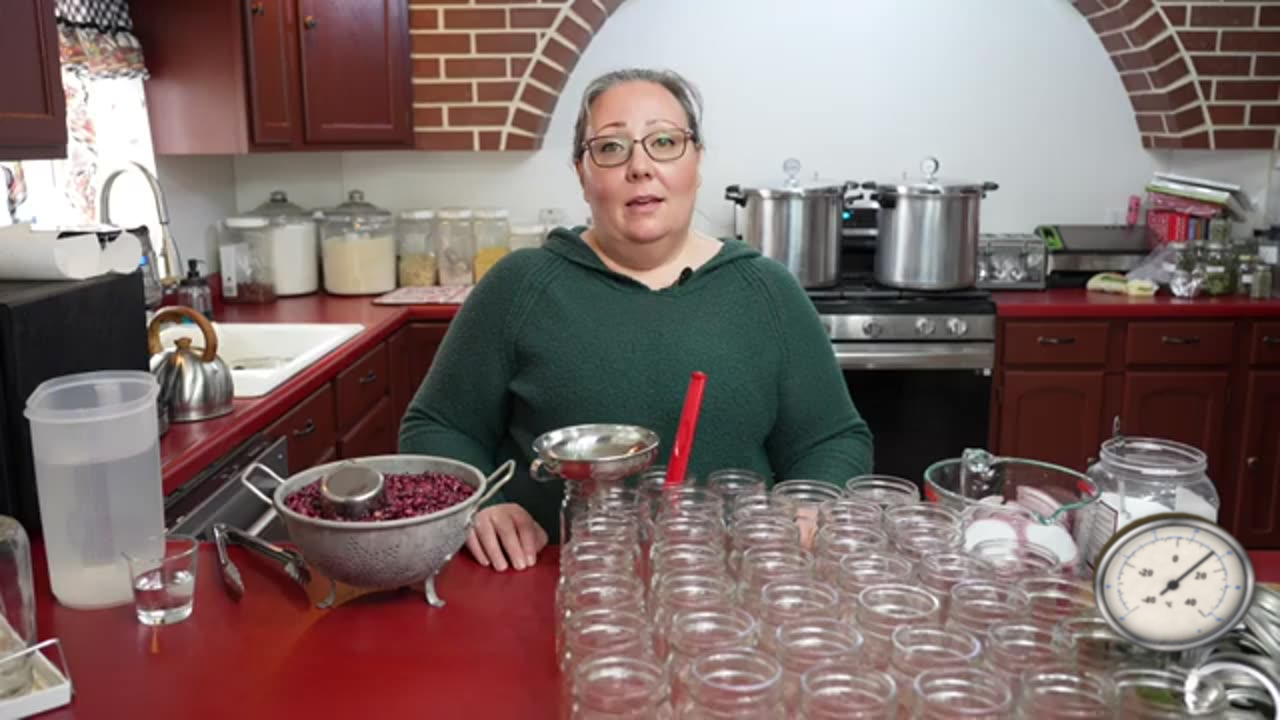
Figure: 12°C
